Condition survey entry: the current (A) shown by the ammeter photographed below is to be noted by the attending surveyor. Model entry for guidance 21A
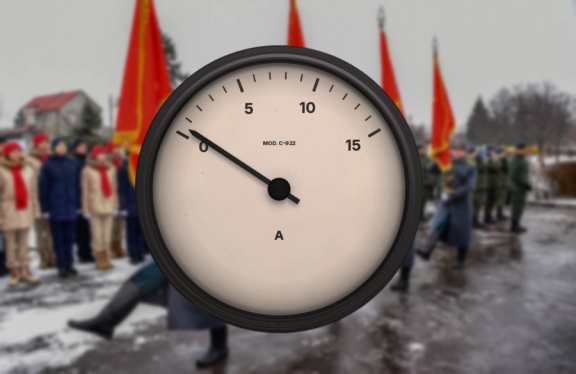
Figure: 0.5A
